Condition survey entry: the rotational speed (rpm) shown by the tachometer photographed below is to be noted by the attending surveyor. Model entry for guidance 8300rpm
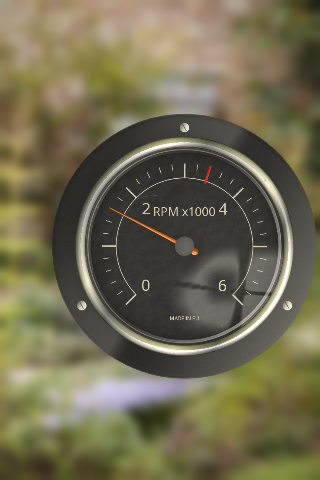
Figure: 1600rpm
